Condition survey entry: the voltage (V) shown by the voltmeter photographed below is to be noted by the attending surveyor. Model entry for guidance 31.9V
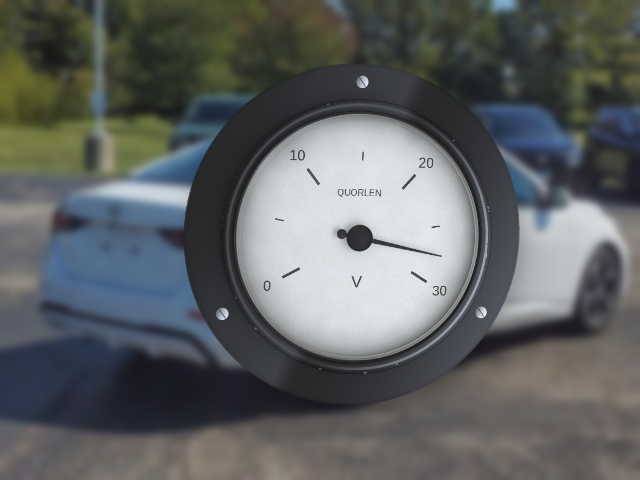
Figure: 27.5V
